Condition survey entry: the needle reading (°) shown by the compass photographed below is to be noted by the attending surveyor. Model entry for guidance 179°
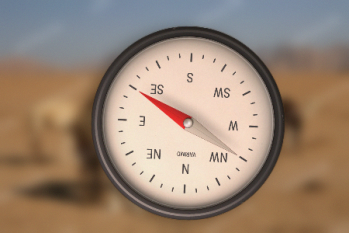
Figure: 120°
